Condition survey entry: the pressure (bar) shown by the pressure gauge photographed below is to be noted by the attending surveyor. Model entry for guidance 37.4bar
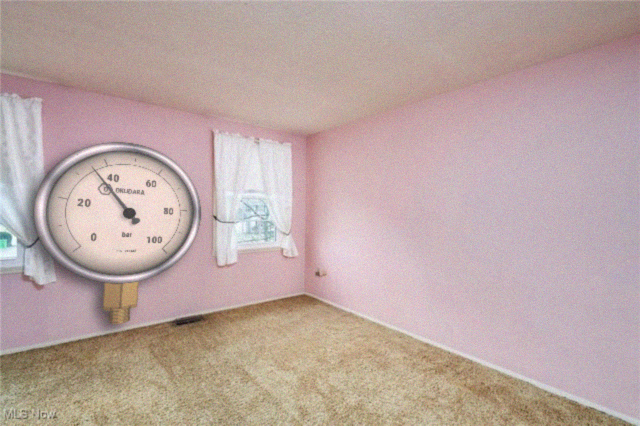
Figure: 35bar
